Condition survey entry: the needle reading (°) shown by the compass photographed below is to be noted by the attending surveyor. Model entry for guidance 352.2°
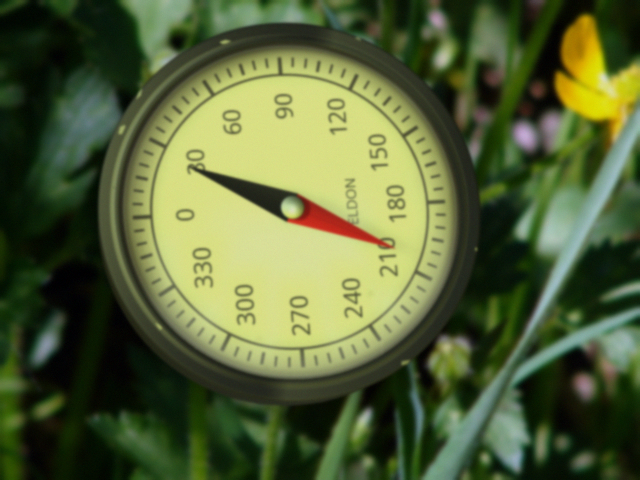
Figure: 205°
